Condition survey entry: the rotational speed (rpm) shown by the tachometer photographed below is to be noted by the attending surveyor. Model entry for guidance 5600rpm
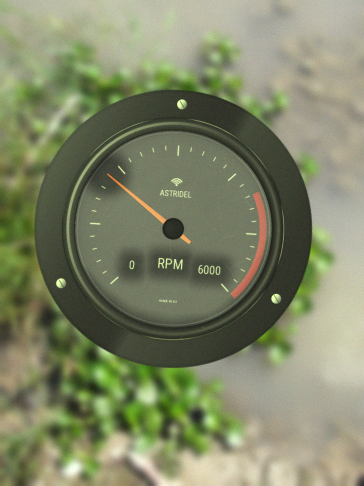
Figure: 1800rpm
